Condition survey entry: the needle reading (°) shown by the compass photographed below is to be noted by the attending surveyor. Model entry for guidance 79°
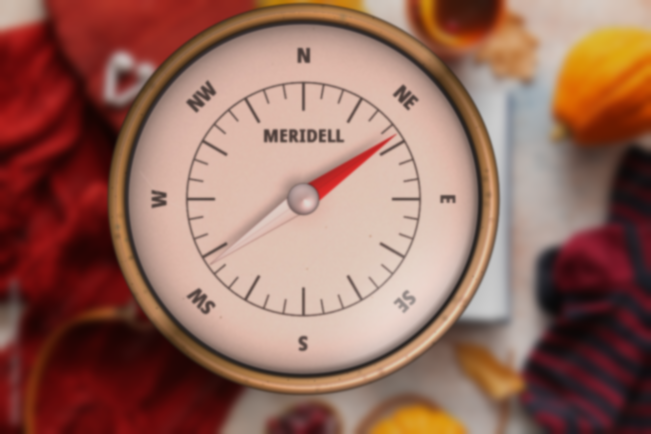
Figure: 55°
